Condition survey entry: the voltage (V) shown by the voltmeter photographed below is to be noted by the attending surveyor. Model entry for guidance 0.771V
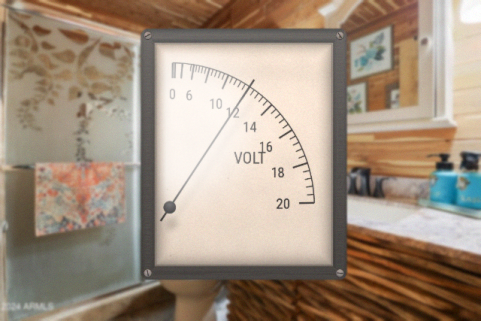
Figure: 12V
